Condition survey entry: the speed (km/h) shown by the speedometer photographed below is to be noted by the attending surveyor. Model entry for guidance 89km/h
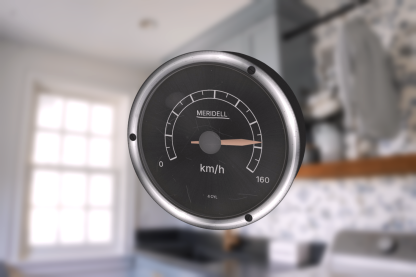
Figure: 135km/h
